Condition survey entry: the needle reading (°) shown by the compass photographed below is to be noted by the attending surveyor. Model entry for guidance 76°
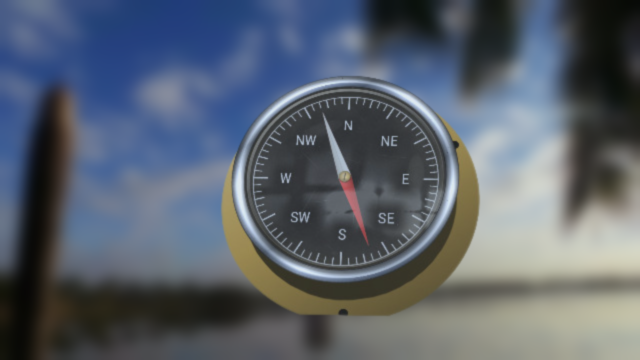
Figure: 160°
